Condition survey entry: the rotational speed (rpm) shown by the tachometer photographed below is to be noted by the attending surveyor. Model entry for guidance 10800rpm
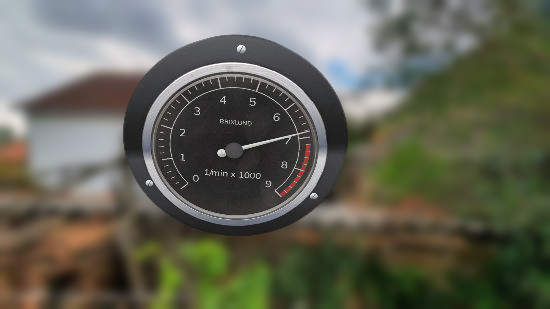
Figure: 6800rpm
